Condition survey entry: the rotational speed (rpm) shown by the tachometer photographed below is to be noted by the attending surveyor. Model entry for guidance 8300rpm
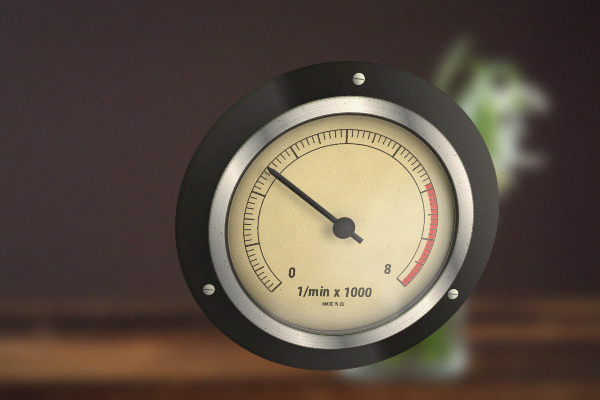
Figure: 2500rpm
